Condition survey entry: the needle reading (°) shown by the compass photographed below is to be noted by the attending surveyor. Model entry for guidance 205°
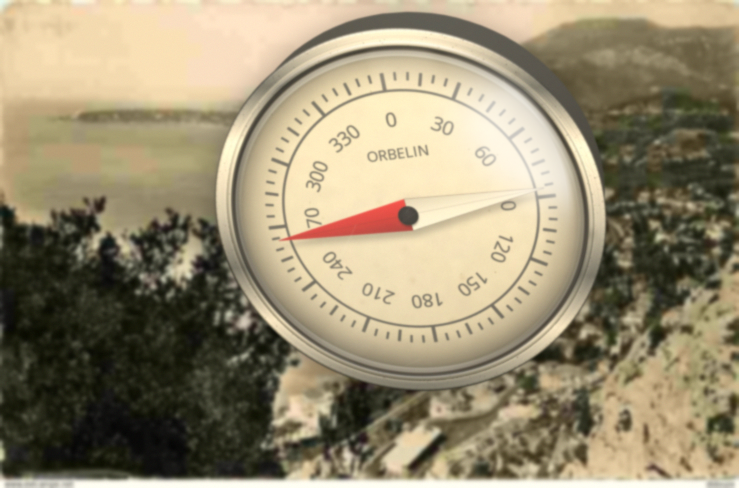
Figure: 265°
